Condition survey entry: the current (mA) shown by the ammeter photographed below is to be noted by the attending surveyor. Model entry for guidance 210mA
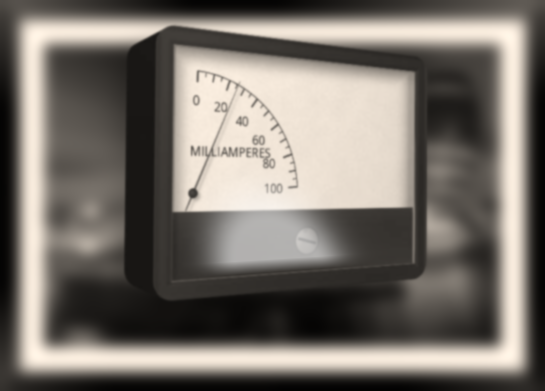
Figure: 25mA
